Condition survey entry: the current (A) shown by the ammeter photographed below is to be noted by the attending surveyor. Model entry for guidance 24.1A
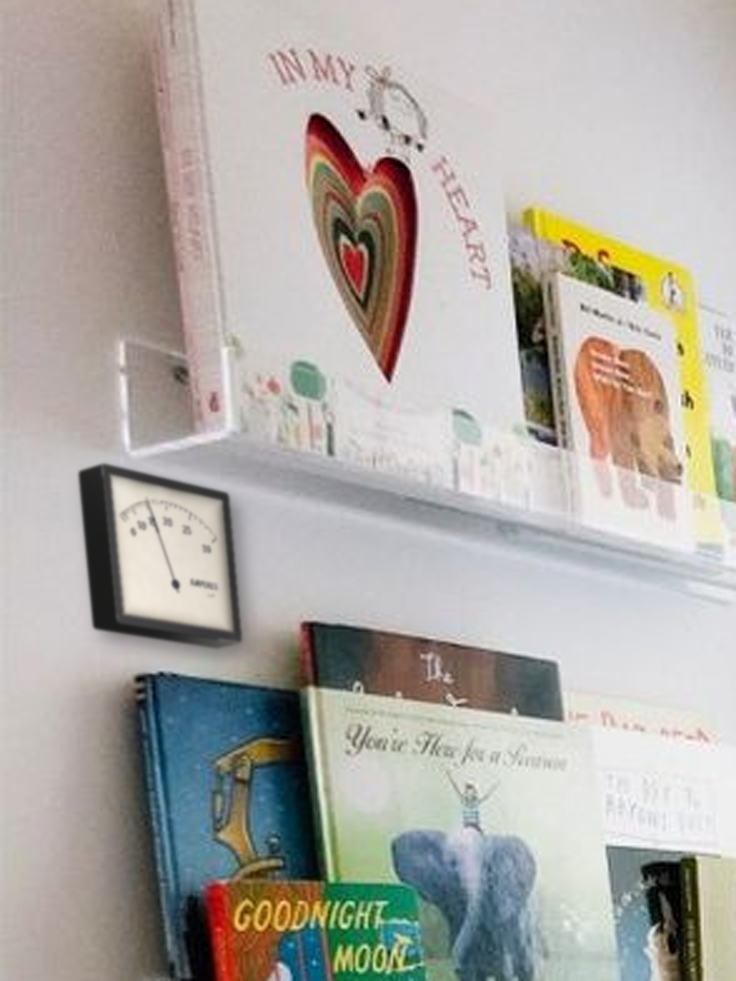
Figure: 15A
